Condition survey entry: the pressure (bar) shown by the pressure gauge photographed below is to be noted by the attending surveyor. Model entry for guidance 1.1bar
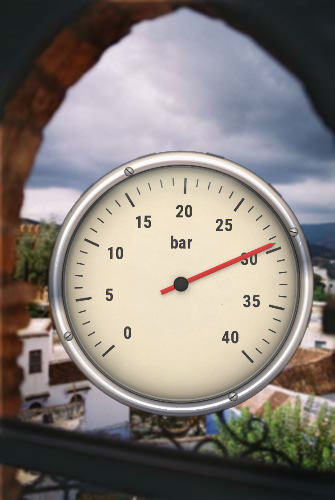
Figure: 29.5bar
